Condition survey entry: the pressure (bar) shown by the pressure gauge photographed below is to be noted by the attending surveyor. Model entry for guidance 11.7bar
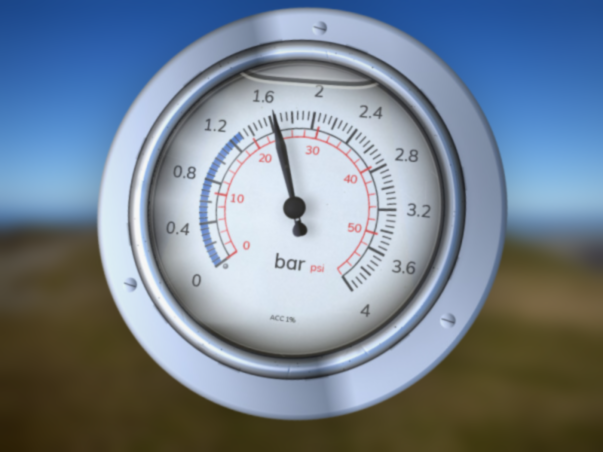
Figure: 1.65bar
